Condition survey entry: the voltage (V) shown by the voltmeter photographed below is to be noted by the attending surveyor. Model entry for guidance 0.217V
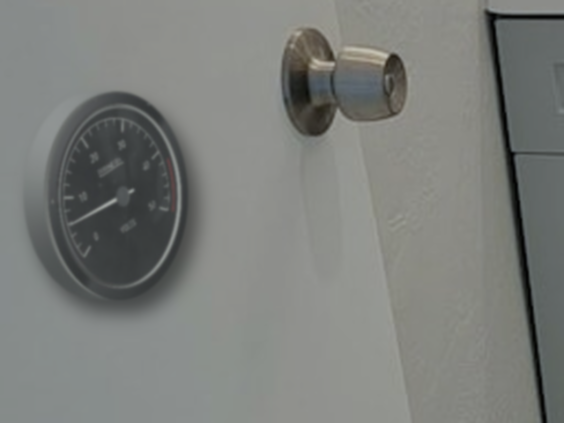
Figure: 6V
